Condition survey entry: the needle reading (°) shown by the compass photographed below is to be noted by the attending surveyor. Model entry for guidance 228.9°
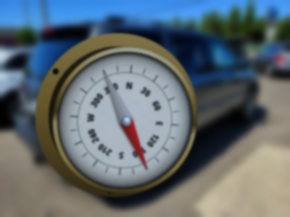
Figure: 150°
